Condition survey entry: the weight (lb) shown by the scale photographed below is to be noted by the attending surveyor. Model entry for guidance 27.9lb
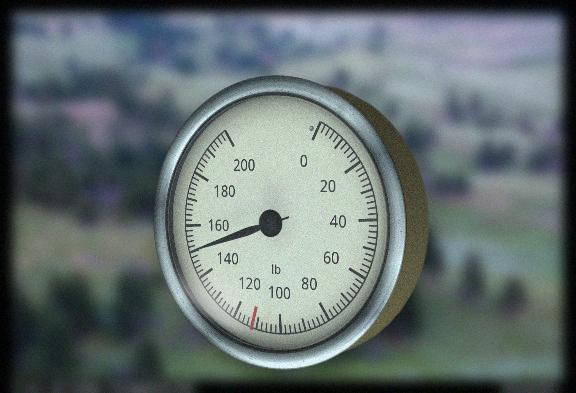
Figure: 150lb
